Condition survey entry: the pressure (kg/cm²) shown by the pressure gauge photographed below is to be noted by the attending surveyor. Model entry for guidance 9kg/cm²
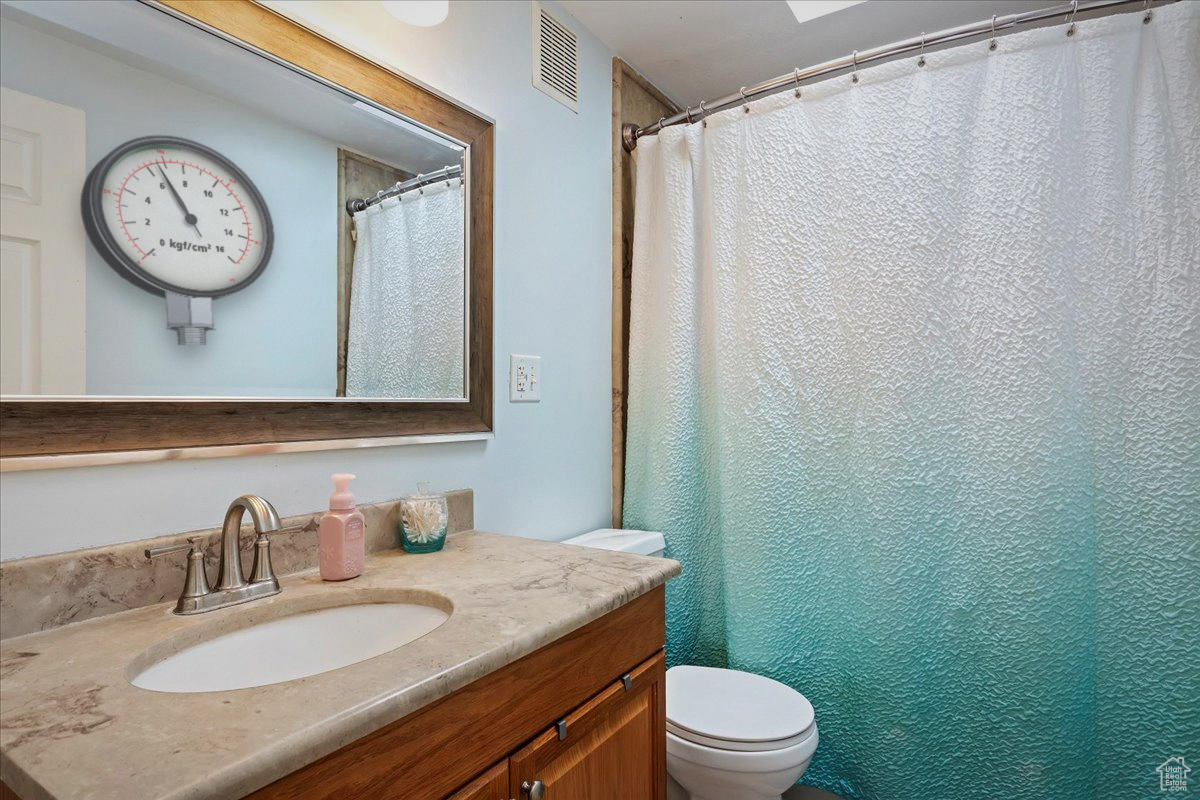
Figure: 6.5kg/cm²
